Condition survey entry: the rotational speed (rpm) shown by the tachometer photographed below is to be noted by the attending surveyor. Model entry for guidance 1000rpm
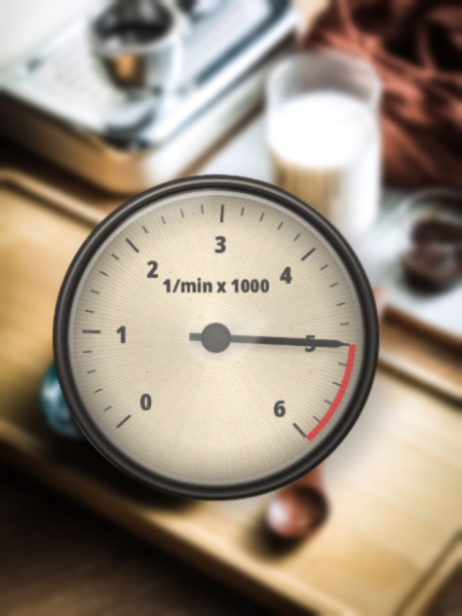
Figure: 5000rpm
